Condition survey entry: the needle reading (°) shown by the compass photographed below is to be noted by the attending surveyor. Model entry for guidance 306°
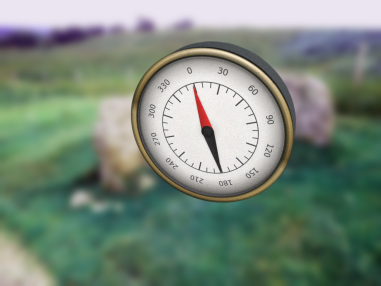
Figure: 0°
